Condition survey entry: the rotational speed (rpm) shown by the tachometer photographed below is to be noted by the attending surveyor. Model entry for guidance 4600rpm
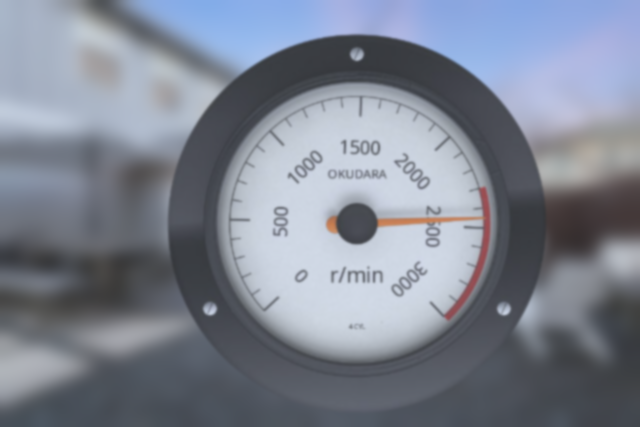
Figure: 2450rpm
